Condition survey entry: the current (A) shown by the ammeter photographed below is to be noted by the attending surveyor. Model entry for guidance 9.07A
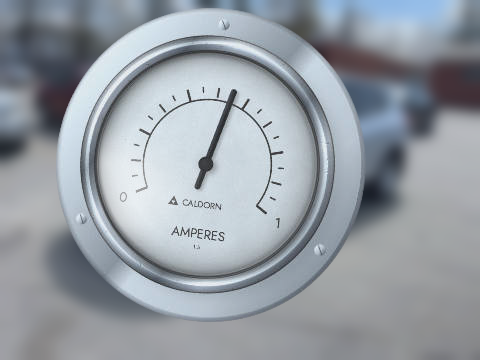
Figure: 0.55A
